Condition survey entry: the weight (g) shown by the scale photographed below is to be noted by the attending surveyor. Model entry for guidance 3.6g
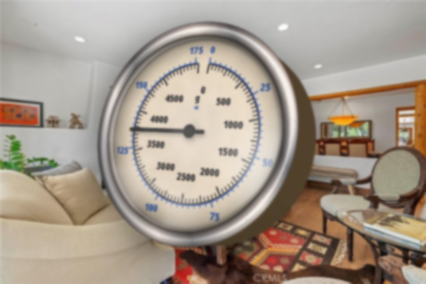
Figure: 3750g
